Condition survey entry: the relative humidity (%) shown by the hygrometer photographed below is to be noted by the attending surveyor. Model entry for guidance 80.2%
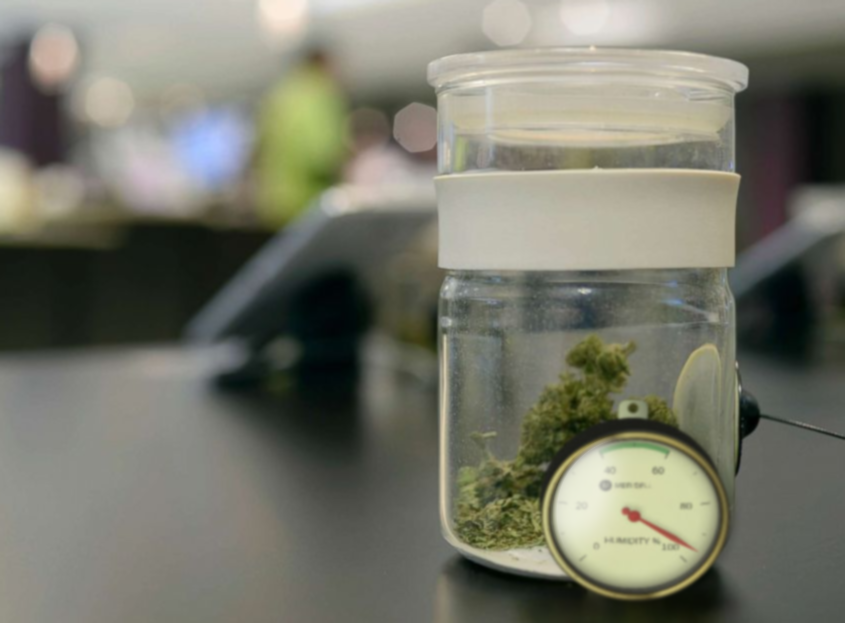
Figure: 95%
